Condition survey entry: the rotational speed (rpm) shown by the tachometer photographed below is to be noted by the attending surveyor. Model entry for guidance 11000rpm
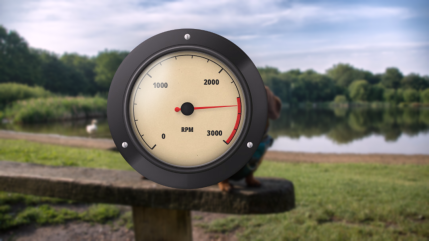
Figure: 2500rpm
